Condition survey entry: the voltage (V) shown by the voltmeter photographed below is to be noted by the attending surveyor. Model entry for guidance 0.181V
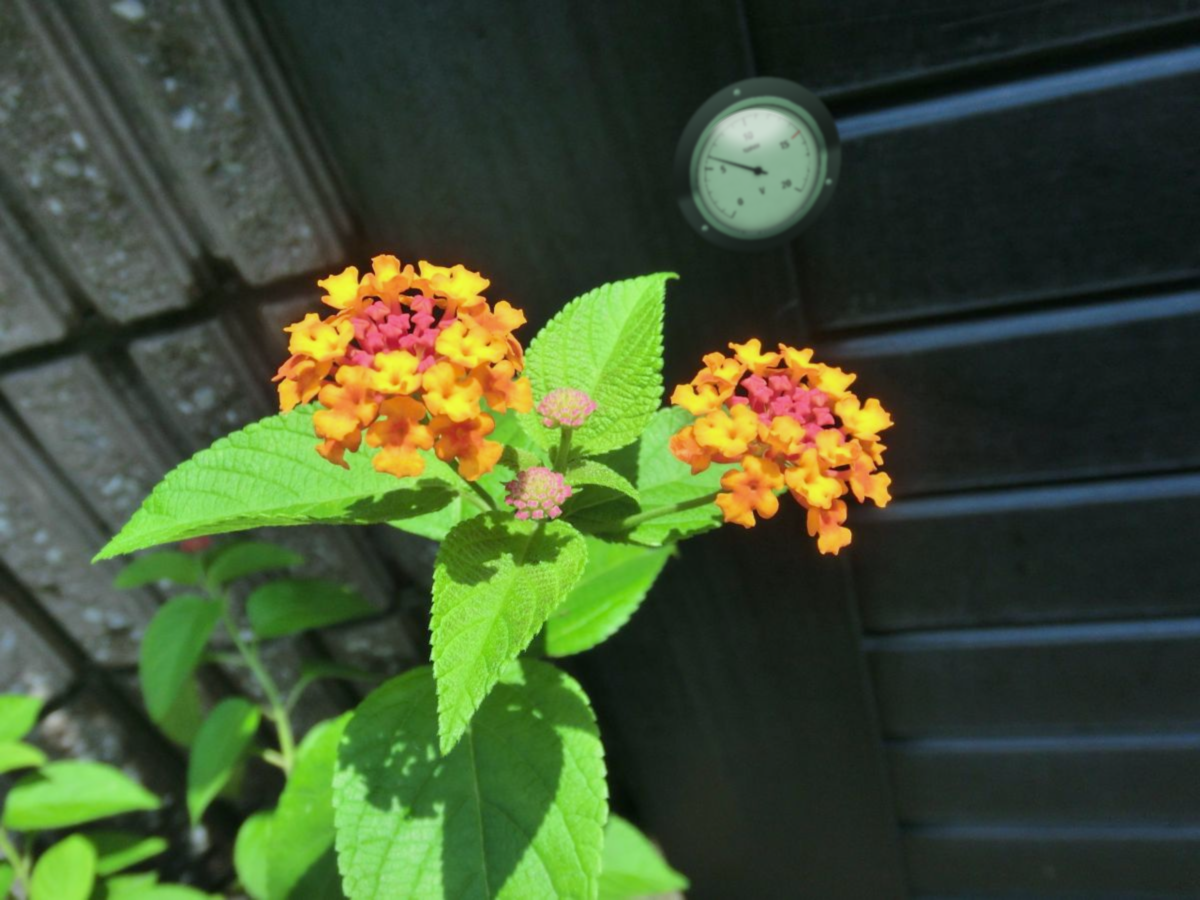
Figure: 6V
